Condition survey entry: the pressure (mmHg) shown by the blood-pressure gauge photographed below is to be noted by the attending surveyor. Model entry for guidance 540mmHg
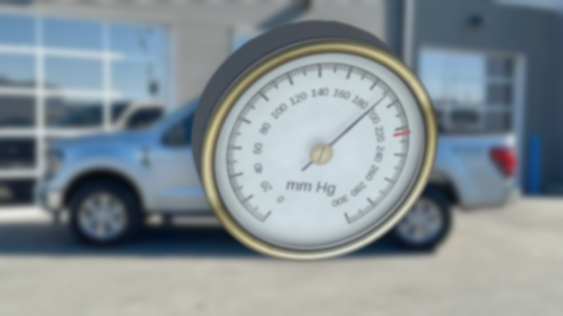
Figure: 190mmHg
